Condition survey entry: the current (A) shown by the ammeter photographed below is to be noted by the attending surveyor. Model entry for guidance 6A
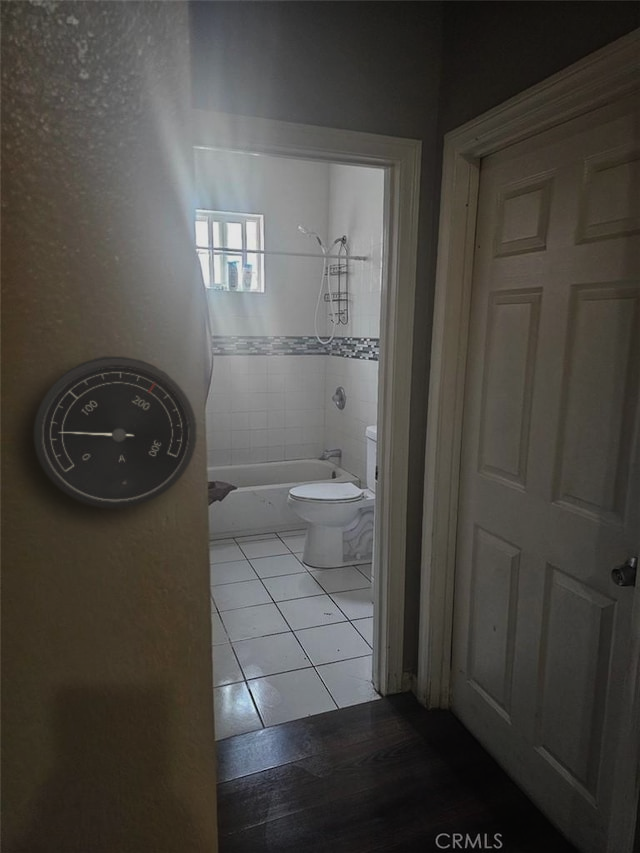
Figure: 50A
